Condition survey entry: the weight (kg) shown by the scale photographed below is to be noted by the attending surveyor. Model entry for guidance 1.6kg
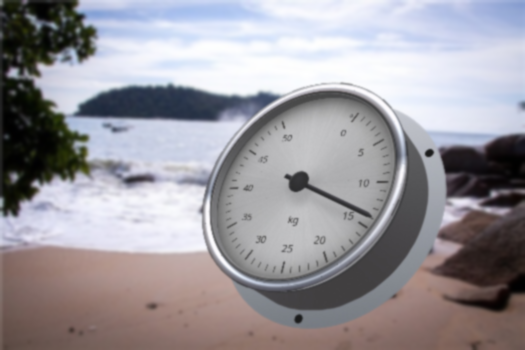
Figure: 14kg
